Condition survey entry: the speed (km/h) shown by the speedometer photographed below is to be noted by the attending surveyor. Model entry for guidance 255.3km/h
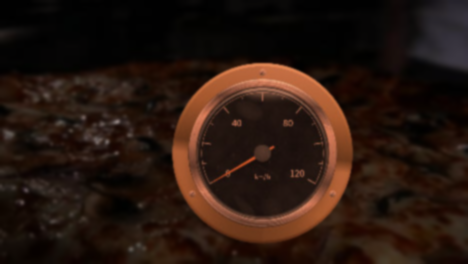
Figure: 0km/h
